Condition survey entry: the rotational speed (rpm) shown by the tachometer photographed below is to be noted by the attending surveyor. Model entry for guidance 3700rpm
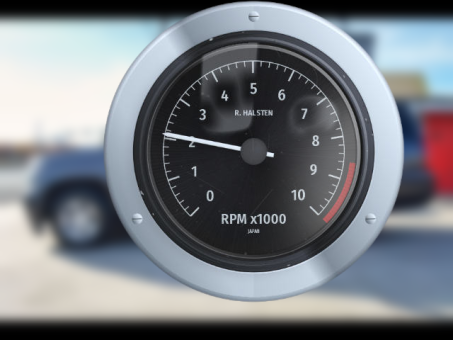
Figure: 2100rpm
